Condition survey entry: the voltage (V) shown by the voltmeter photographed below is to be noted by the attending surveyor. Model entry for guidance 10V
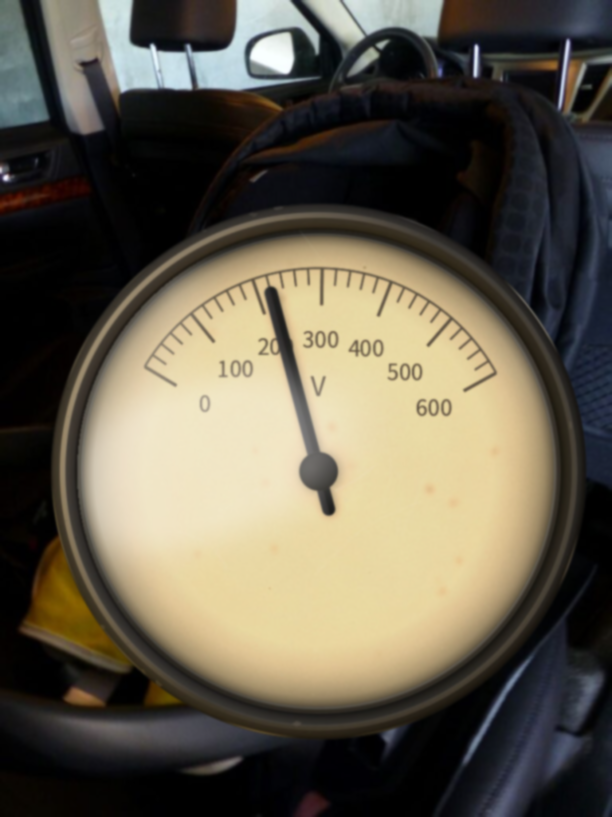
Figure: 220V
